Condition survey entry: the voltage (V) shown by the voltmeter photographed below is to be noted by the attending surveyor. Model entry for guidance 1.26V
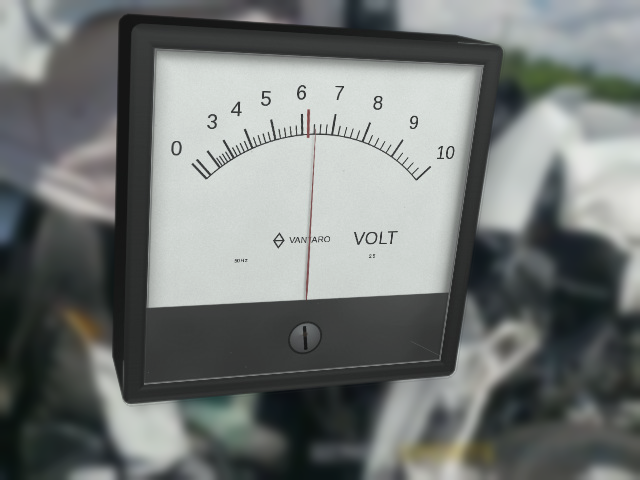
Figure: 6.4V
